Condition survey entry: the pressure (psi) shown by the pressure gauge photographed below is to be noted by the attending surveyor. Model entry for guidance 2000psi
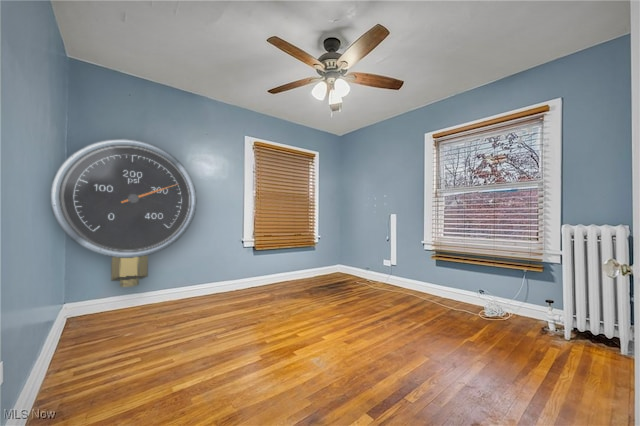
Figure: 300psi
